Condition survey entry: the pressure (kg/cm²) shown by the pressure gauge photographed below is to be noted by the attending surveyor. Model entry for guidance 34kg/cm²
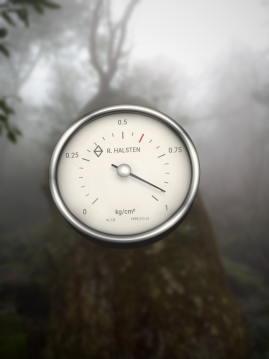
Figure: 0.95kg/cm²
